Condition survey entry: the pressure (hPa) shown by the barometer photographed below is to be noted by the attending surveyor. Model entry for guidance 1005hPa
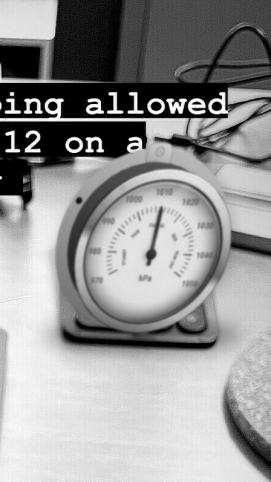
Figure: 1010hPa
